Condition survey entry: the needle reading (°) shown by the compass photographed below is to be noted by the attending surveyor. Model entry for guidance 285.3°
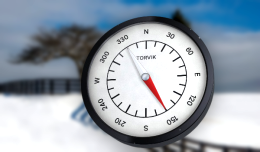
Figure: 150°
